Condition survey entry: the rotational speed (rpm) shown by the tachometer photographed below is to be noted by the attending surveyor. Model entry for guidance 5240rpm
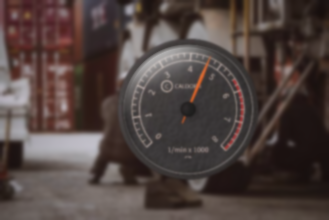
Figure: 4600rpm
